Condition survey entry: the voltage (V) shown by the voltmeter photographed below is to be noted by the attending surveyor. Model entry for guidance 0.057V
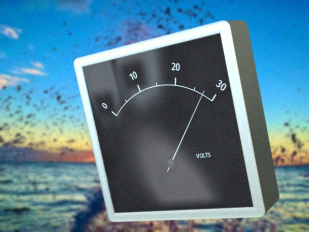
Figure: 27.5V
